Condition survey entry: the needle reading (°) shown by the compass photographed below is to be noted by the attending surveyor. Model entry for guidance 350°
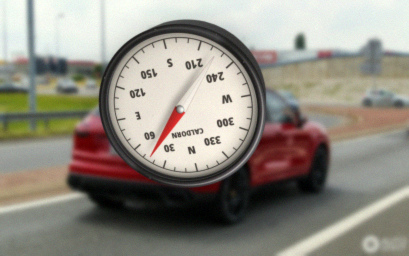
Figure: 45°
